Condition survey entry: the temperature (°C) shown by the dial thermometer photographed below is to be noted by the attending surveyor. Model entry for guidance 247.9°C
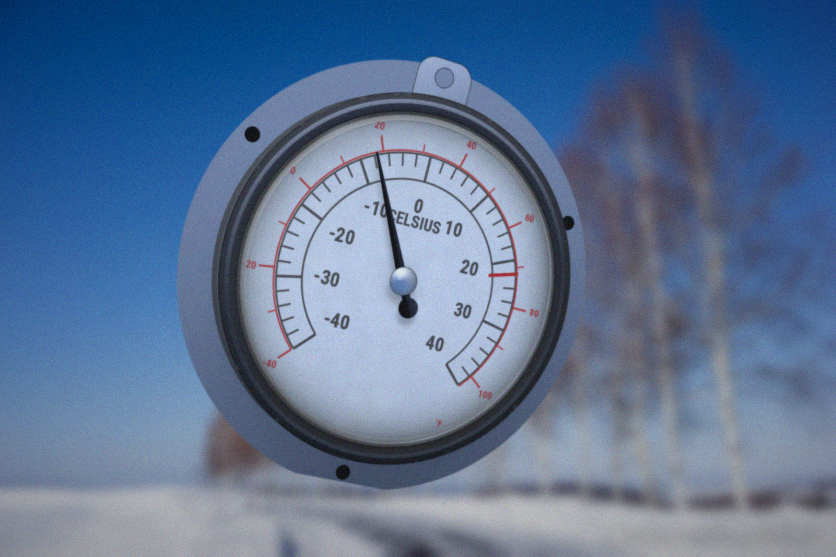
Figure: -8°C
